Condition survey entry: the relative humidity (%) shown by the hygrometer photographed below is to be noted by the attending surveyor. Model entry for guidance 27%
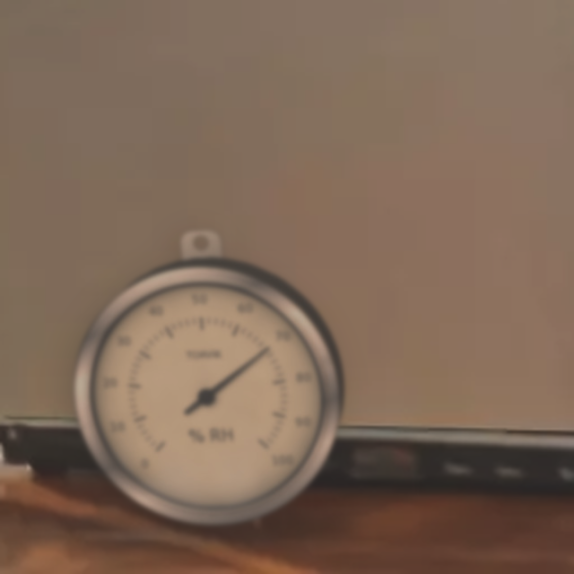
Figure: 70%
